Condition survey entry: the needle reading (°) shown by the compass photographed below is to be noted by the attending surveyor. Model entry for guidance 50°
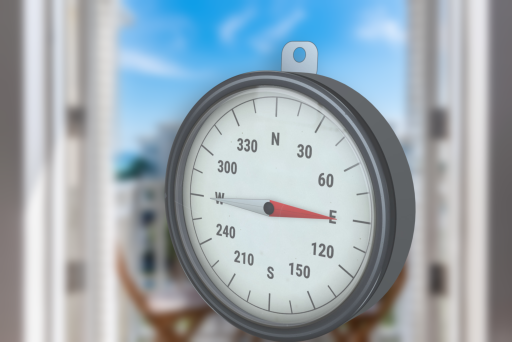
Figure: 90°
